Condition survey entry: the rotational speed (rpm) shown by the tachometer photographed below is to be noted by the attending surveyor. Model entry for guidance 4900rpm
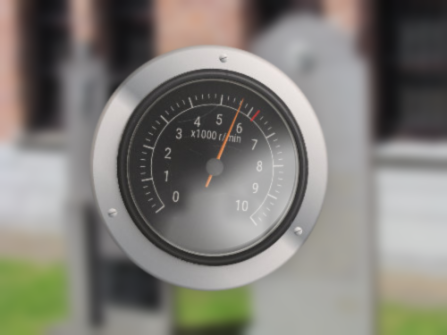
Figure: 5600rpm
